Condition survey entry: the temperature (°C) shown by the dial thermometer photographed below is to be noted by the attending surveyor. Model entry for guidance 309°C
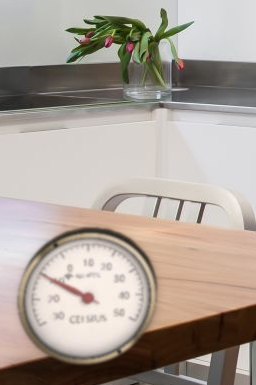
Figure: -10°C
